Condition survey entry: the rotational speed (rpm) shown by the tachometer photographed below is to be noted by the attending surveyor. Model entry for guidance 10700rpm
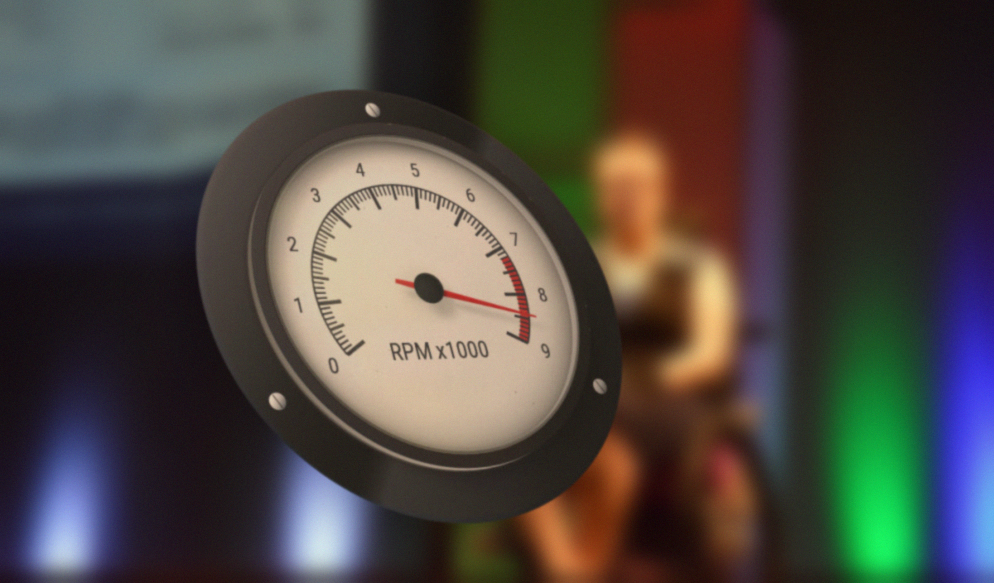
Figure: 8500rpm
